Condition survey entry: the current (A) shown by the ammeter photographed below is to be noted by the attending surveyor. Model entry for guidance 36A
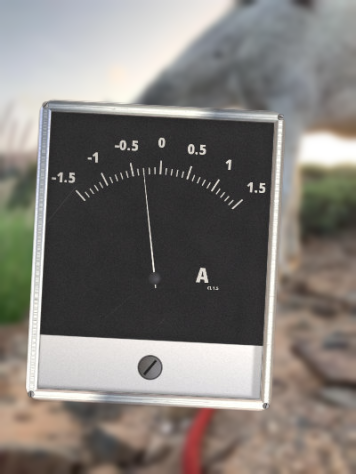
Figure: -0.3A
